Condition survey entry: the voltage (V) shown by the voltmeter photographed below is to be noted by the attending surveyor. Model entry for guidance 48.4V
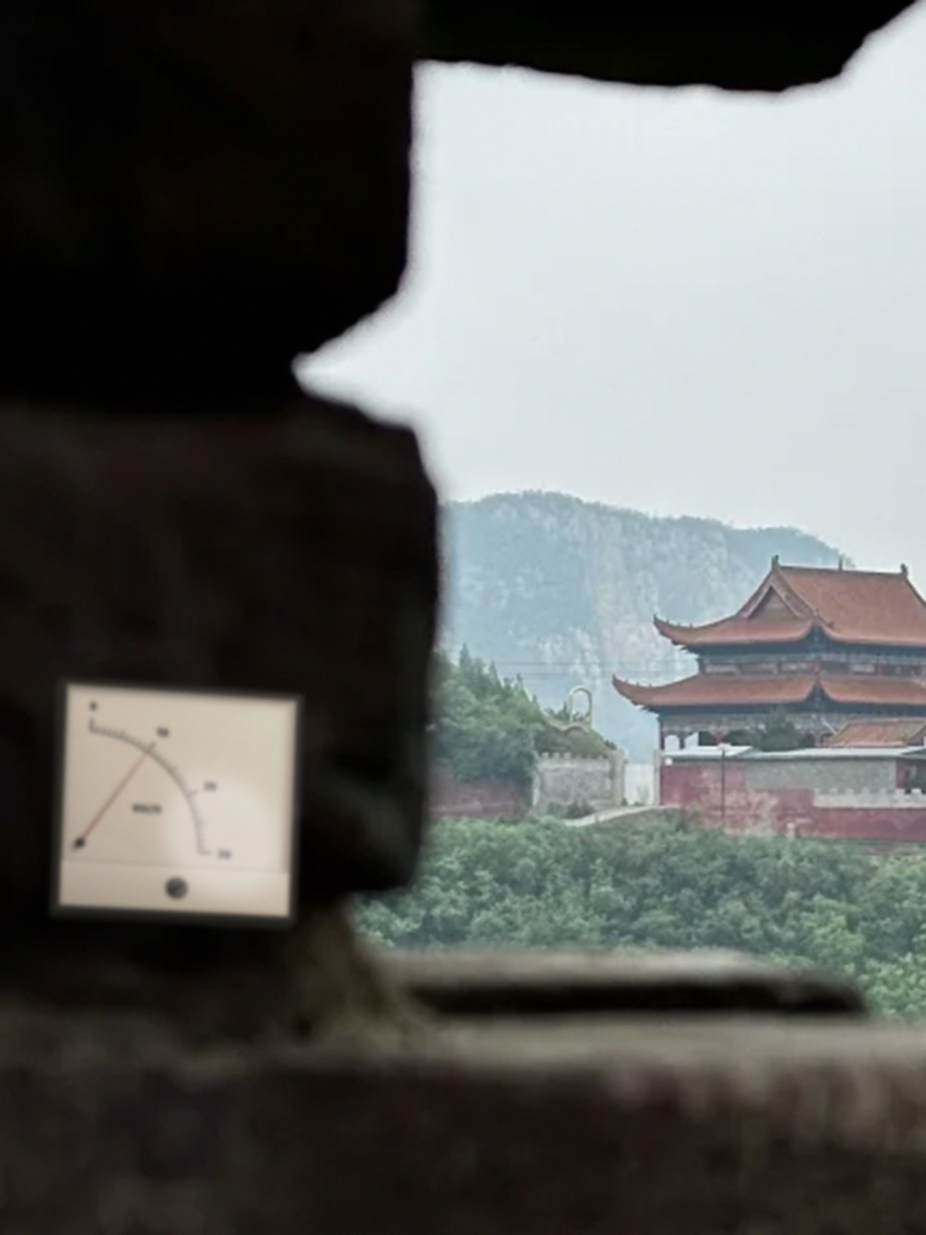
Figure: 10V
